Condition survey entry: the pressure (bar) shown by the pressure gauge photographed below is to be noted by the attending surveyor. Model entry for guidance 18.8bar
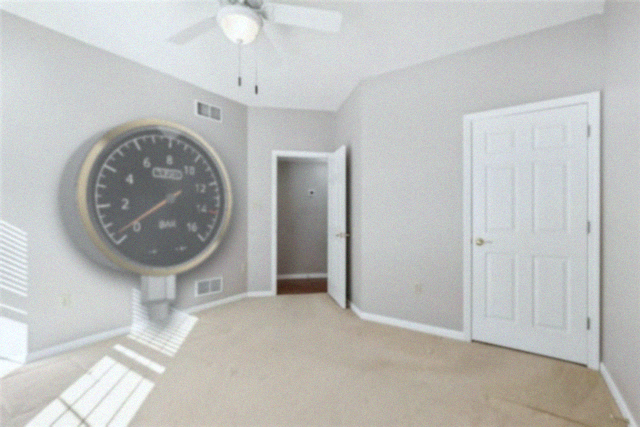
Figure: 0.5bar
